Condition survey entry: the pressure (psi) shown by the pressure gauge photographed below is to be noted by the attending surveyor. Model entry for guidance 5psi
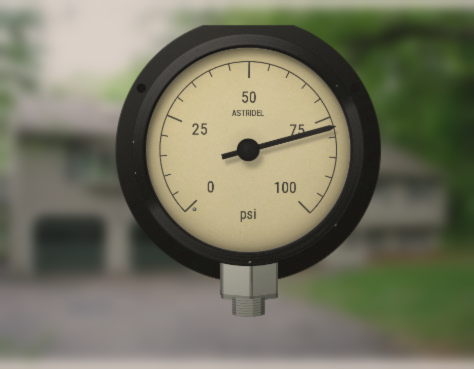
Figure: 77.5psi
